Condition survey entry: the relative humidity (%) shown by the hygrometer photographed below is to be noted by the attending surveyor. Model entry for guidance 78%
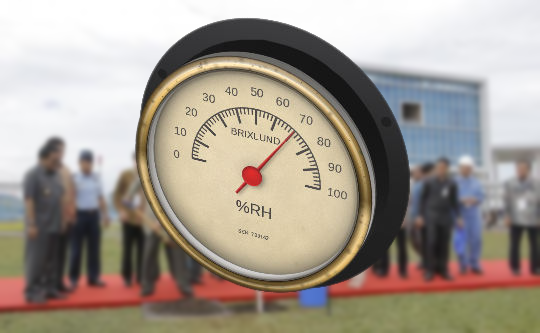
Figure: 70%
